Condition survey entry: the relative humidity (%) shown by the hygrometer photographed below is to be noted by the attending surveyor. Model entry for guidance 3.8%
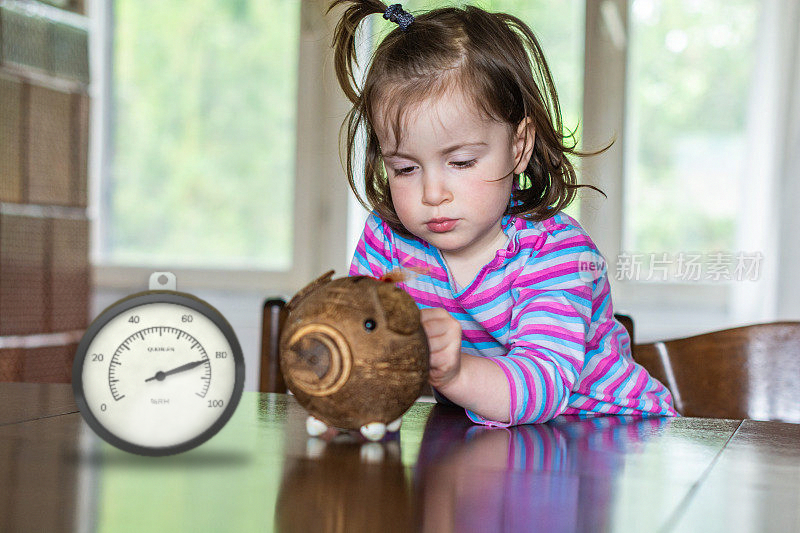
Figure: 80%
